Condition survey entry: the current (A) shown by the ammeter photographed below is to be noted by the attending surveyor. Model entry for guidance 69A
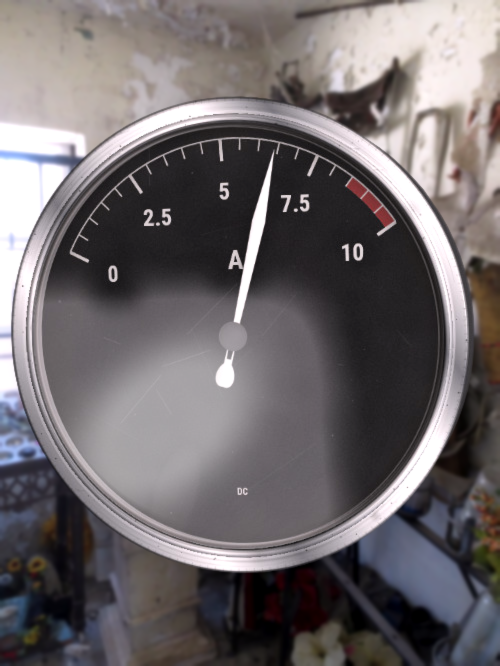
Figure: 6.5A
